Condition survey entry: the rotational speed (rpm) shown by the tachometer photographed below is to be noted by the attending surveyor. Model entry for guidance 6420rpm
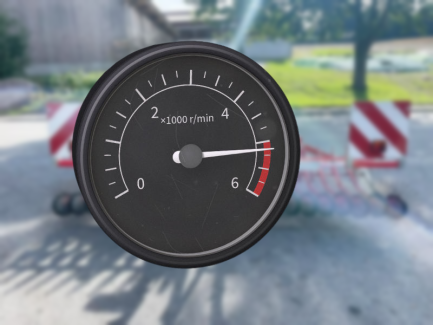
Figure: 5125rpm
